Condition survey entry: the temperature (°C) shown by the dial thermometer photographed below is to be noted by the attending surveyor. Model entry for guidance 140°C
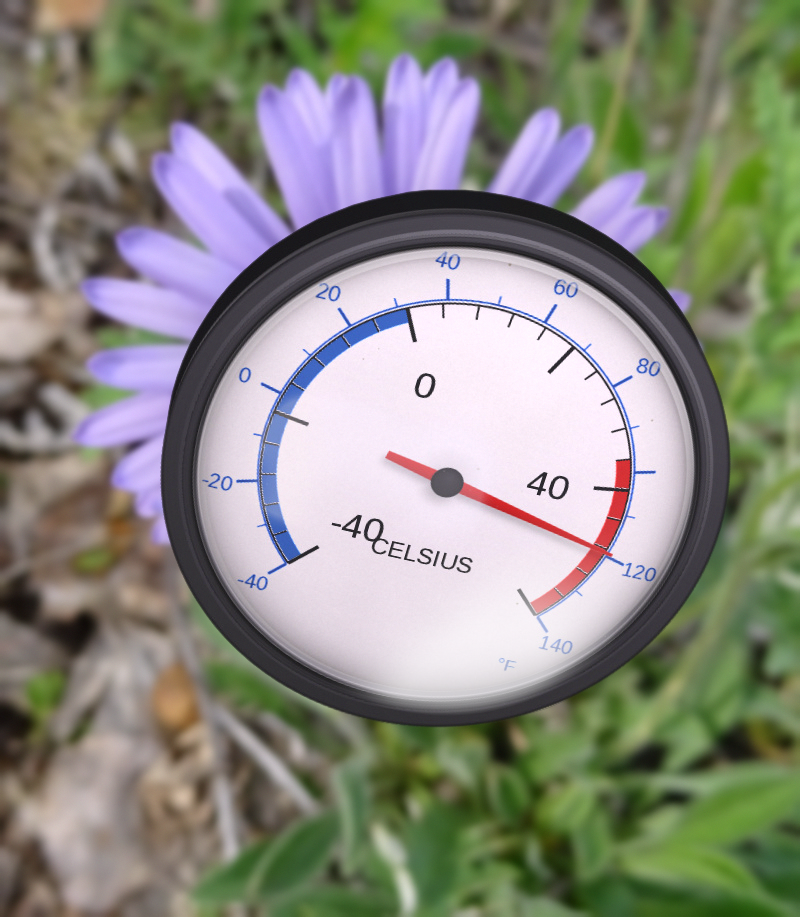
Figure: 48°C
